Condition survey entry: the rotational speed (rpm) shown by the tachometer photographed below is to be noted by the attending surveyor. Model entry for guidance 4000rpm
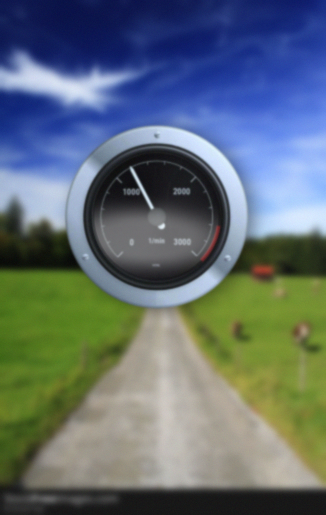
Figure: 1200rpm
